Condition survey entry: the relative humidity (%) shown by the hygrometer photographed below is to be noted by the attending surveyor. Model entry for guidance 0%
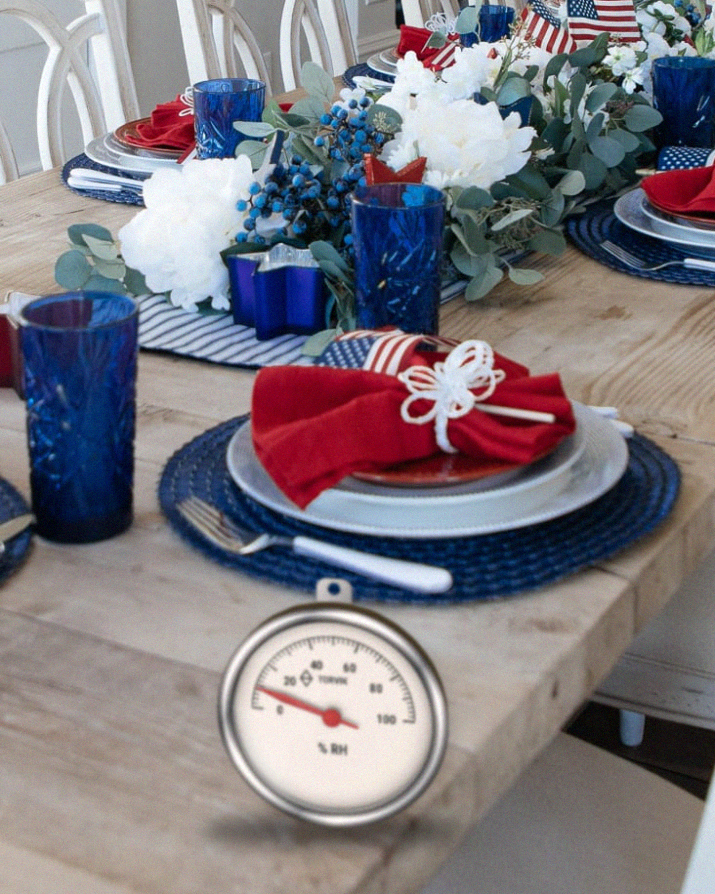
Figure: 10%
